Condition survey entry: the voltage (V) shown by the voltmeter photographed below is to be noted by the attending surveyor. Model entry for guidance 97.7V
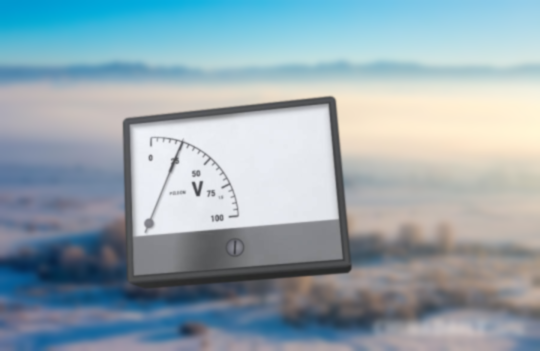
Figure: 25V
